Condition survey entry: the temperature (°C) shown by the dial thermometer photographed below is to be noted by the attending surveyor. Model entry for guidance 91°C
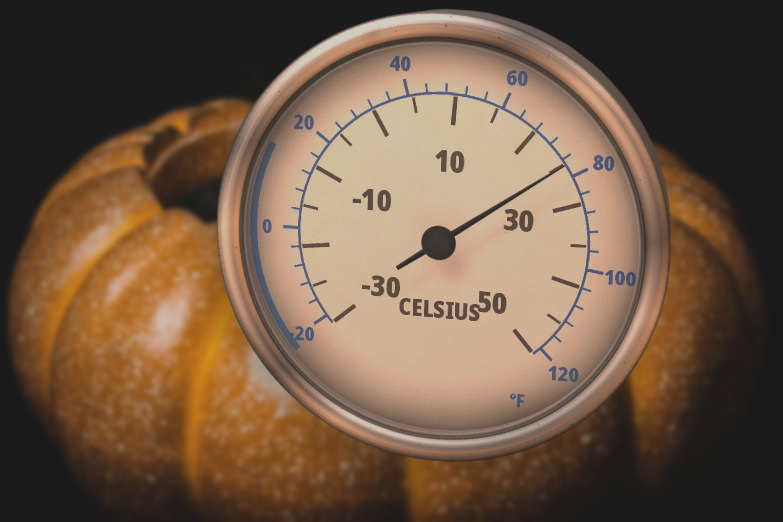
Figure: 25°C
